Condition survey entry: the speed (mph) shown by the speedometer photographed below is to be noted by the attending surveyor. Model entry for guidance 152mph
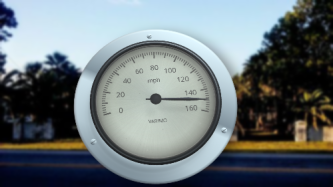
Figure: 150mph
